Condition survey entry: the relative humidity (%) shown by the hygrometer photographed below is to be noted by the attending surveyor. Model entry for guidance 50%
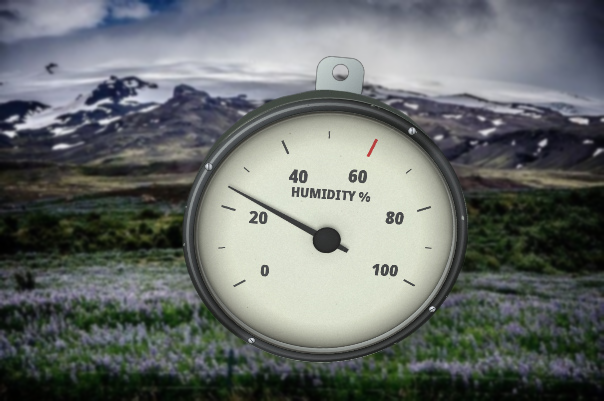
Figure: 25%
